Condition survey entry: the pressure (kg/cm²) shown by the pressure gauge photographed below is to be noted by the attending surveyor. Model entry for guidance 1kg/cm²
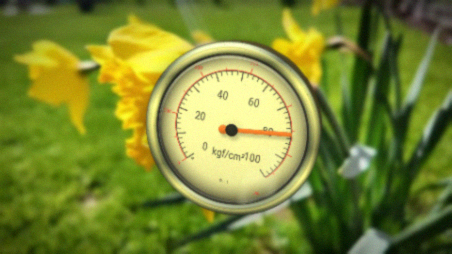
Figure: 80kg/cm²
